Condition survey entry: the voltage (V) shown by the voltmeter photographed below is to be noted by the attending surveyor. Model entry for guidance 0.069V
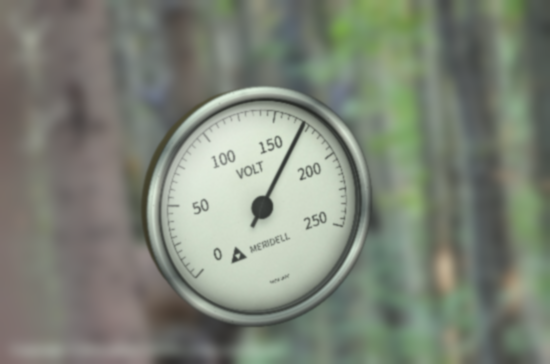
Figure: 170V
